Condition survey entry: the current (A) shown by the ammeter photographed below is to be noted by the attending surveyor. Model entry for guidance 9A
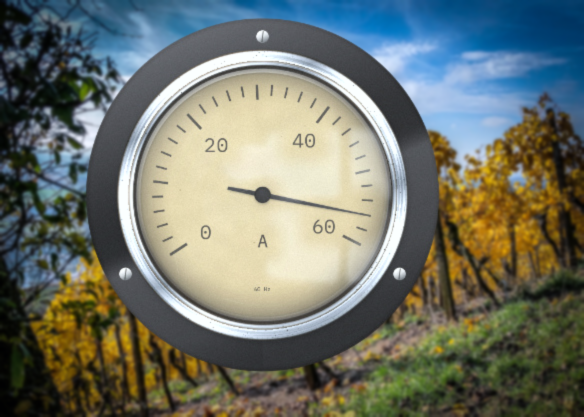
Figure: 56A
